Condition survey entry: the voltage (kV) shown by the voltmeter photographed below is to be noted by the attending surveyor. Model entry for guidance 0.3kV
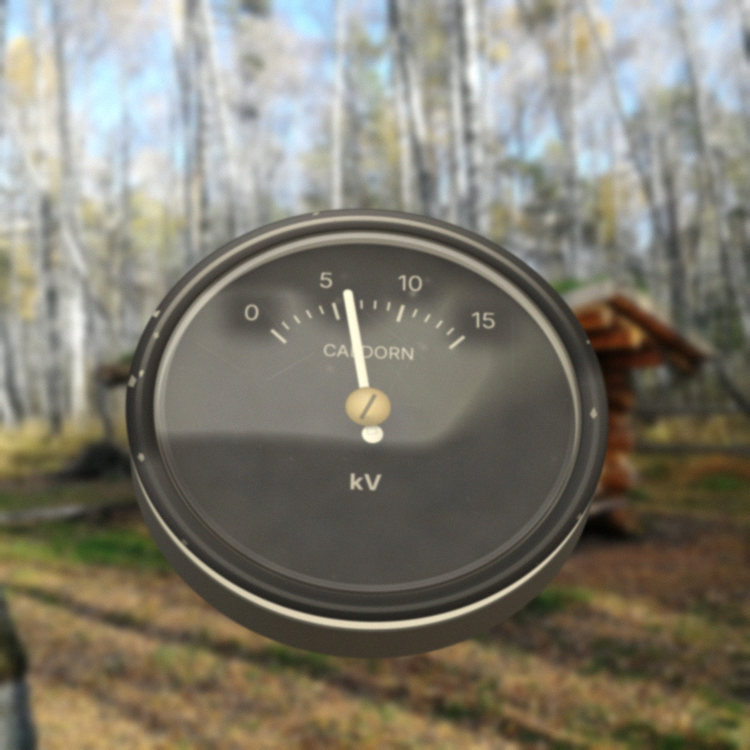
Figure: 6kV
